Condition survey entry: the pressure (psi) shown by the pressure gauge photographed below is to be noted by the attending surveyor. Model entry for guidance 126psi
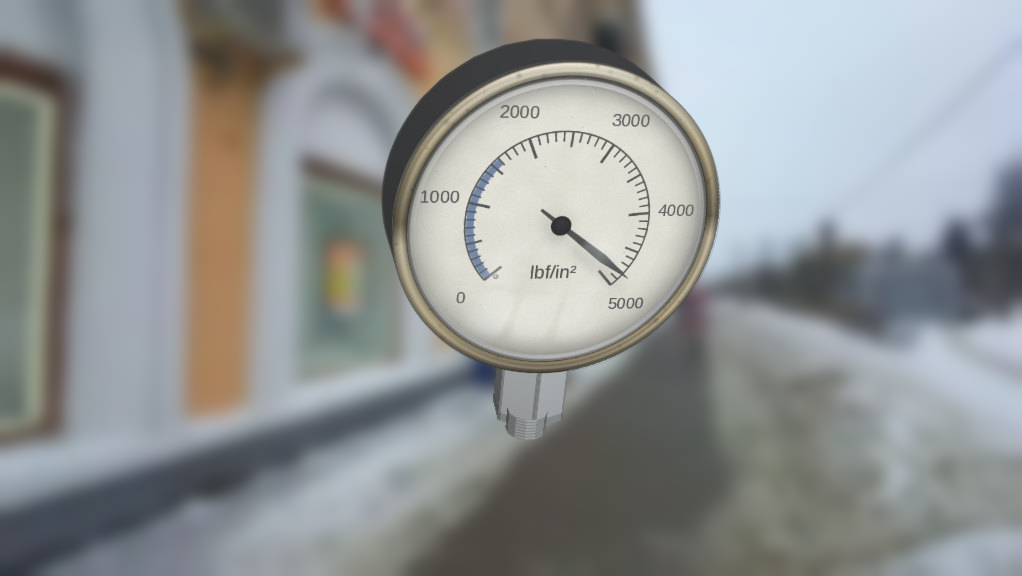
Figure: 4800psi
